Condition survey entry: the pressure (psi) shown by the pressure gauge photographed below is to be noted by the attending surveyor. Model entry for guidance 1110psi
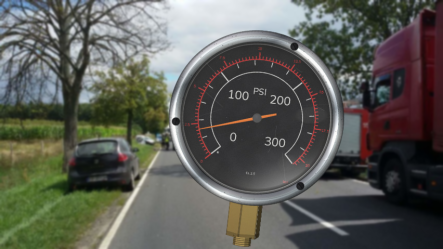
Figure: 30psi
